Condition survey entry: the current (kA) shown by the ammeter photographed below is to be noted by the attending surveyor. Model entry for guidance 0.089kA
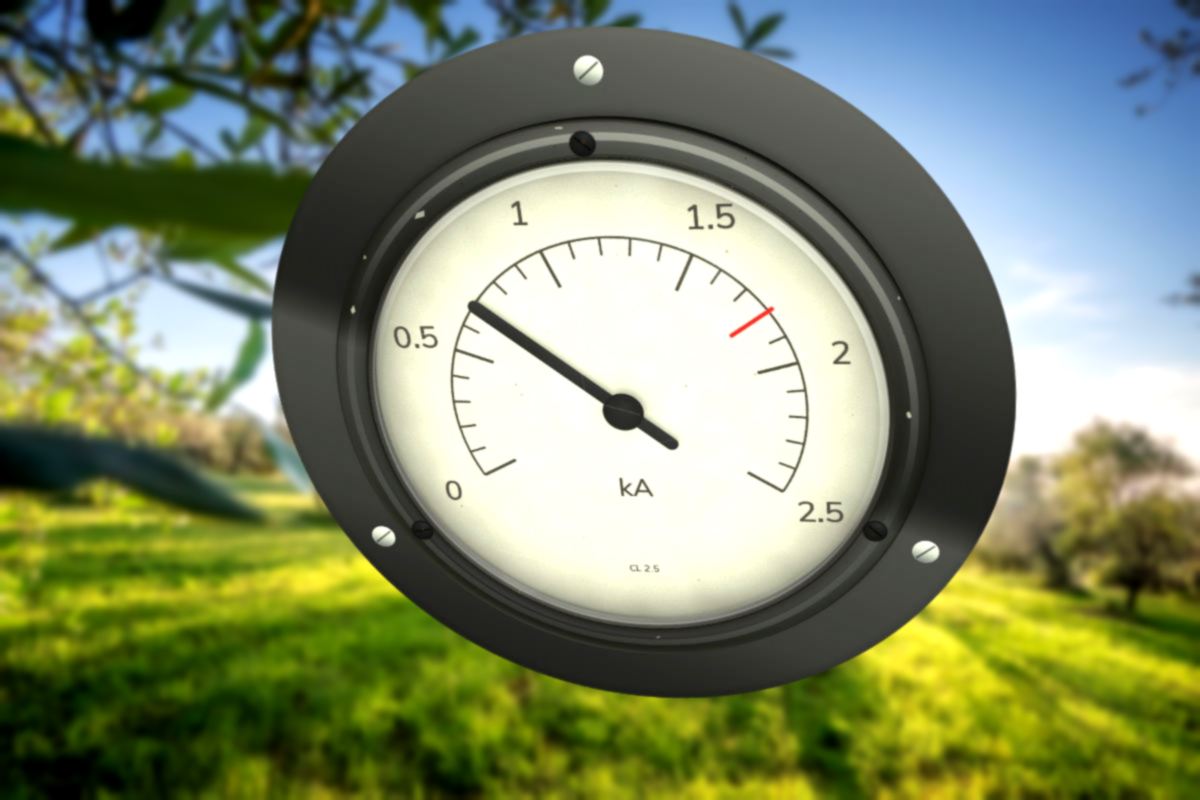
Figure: 0.7kA
